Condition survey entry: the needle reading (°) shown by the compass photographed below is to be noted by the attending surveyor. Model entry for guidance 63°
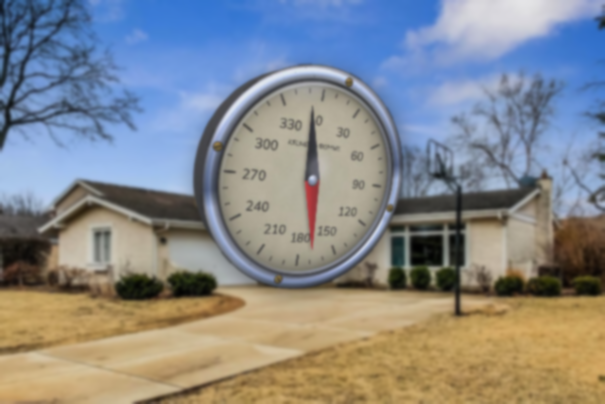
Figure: 170°
